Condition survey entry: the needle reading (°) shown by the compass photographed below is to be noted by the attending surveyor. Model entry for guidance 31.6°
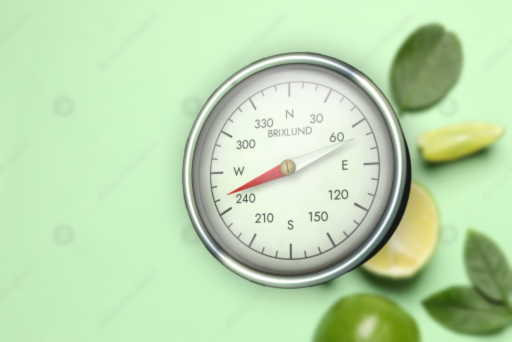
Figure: 250°
